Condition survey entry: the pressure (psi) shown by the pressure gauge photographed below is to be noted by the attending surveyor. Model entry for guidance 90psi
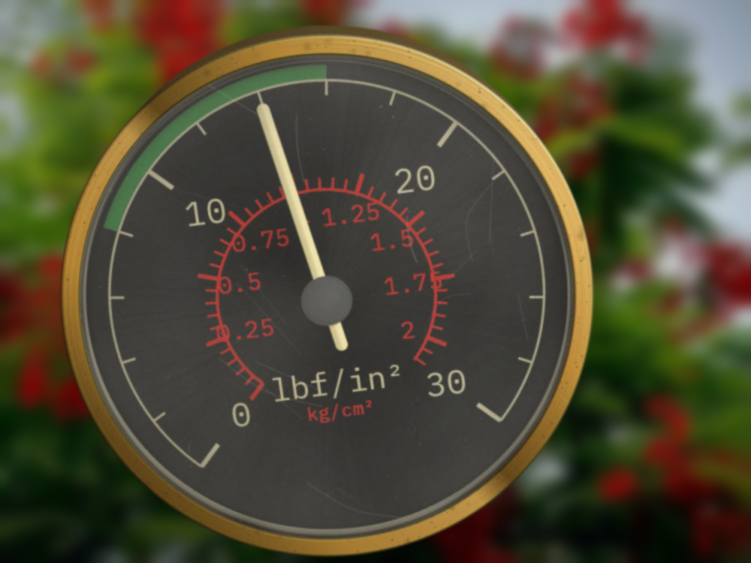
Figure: 14psi
